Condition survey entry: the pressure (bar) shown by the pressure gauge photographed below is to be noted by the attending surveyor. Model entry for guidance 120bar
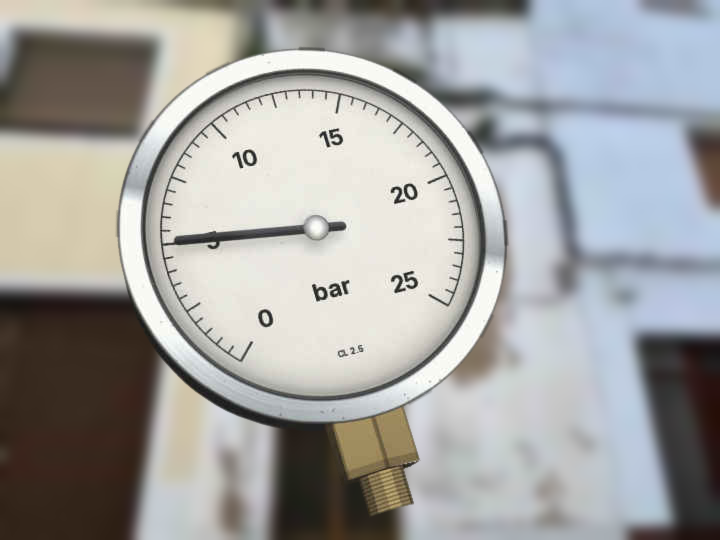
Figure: 5bar
